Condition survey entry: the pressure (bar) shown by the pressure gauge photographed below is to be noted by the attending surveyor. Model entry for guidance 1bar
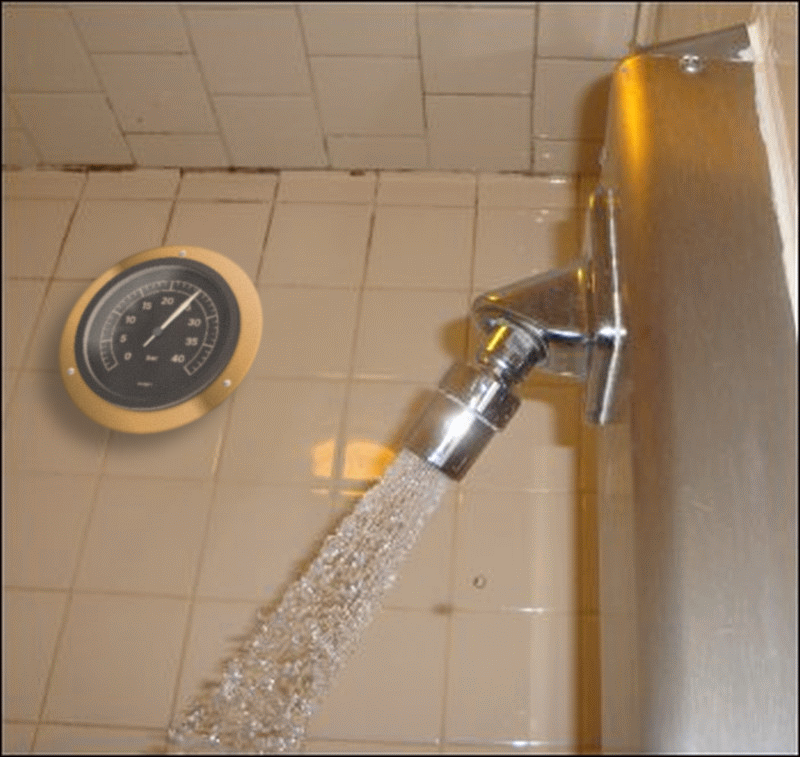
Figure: 25bar
